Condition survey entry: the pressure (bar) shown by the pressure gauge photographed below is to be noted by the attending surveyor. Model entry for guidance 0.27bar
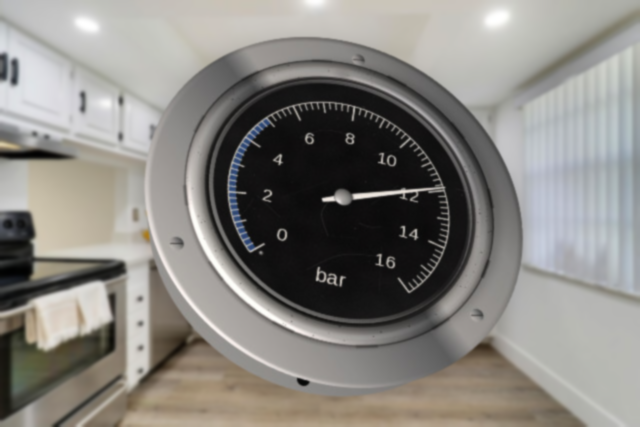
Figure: 12bar
